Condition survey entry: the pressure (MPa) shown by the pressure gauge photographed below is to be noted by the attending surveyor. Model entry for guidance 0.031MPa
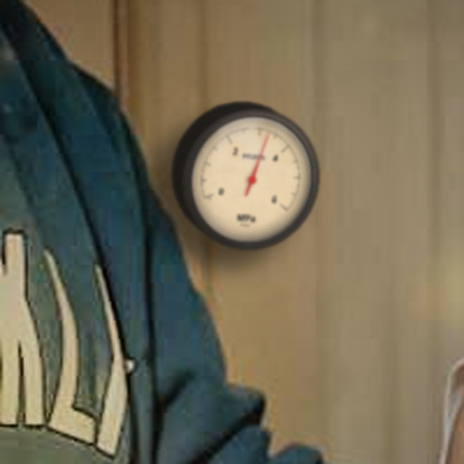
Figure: 3.25MPa
